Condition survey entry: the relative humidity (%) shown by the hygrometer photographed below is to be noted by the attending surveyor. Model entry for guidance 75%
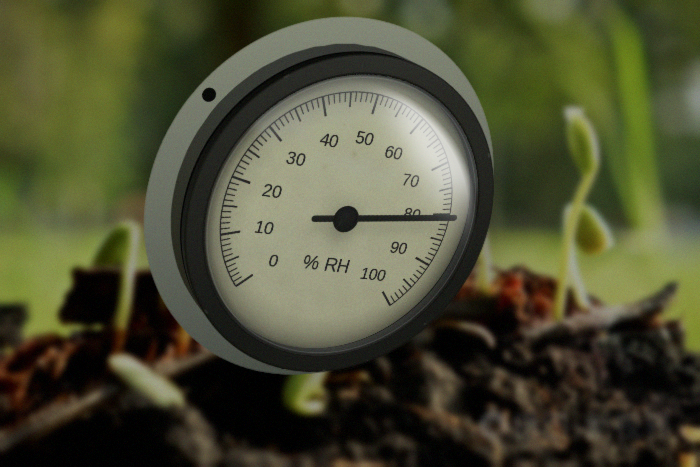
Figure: 80%
